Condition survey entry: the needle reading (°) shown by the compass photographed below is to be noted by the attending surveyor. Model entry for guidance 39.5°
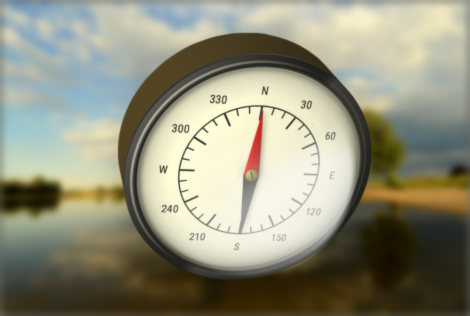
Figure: 0°
